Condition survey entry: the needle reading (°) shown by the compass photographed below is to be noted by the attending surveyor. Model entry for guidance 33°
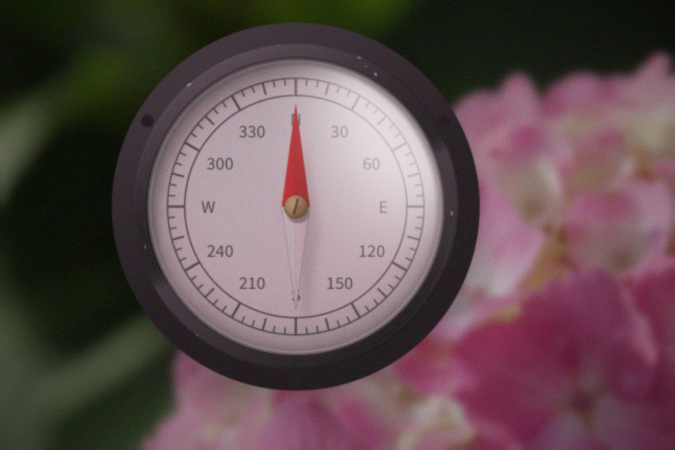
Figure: 0°
